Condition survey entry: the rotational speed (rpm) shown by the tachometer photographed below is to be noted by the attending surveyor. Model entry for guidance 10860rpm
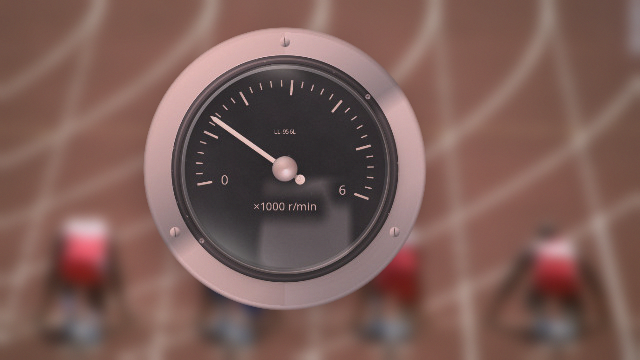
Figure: 1300rpm
